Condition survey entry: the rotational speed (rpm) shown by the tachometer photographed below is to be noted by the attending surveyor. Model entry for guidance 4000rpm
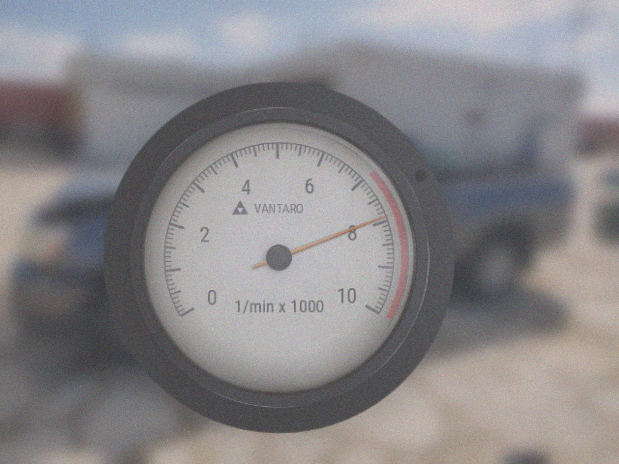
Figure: 7900rpm
